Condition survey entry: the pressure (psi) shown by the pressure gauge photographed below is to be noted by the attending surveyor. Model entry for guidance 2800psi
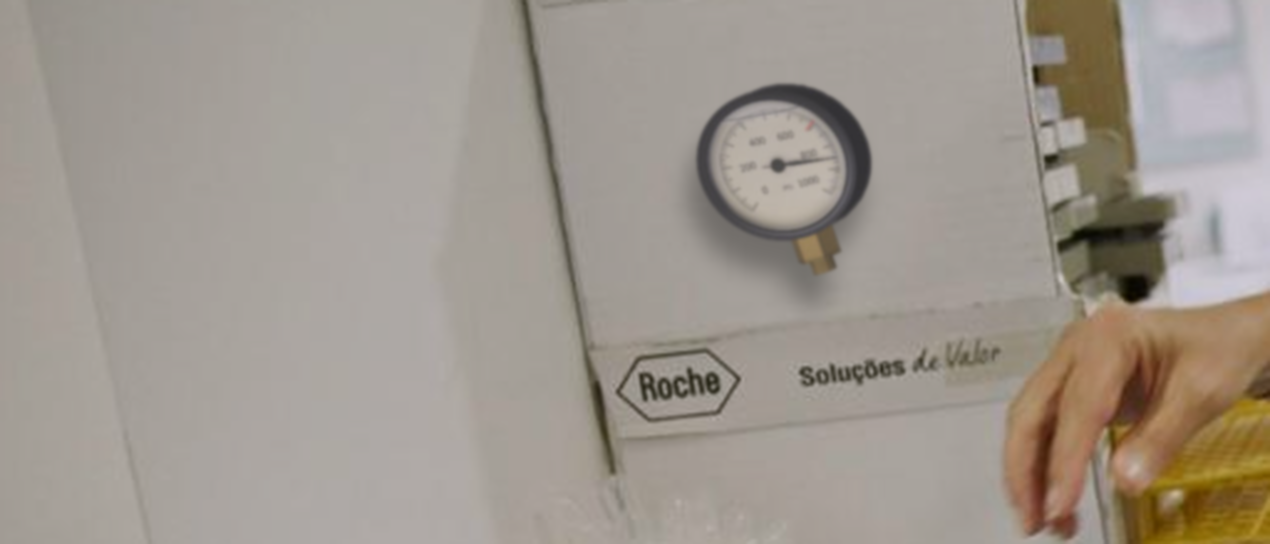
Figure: 850psi
